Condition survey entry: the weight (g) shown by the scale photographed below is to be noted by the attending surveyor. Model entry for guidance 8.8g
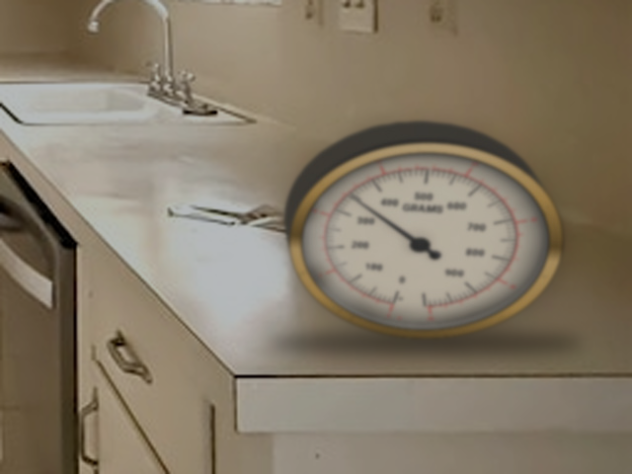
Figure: 350g
